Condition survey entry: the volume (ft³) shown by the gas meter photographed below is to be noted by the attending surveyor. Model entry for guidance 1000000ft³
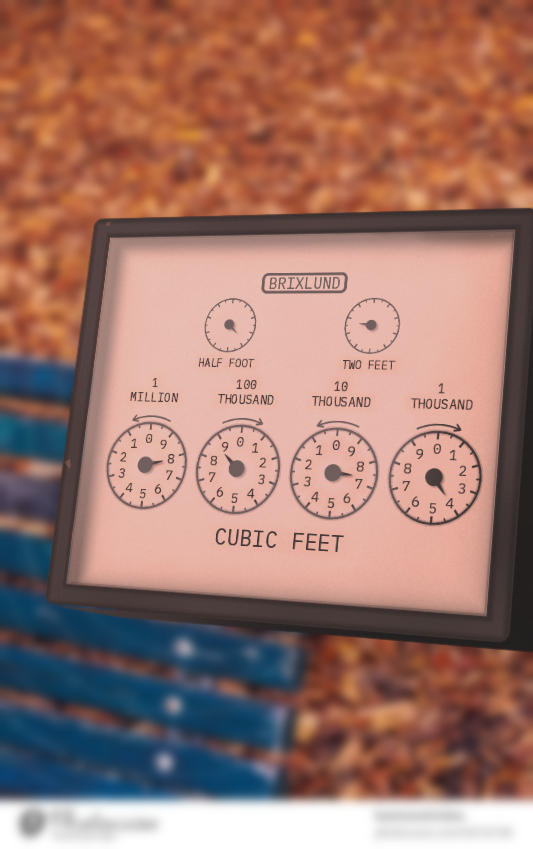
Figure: 787400ft³
